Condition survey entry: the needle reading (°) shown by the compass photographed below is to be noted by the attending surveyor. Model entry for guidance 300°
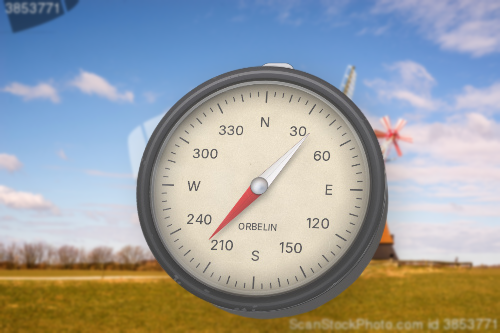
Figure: 220°
